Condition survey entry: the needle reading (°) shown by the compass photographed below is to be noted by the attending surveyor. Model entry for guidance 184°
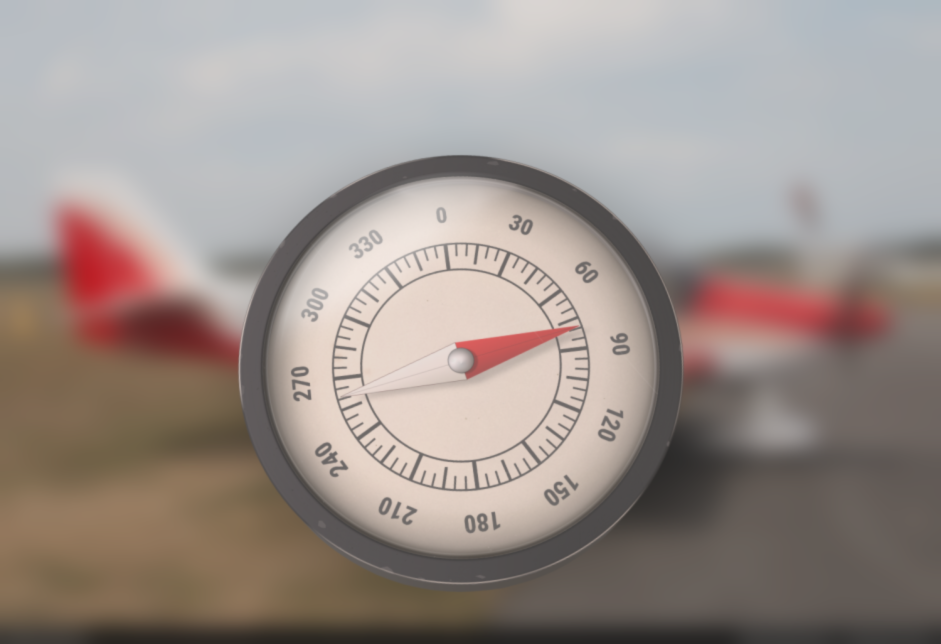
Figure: 80°
